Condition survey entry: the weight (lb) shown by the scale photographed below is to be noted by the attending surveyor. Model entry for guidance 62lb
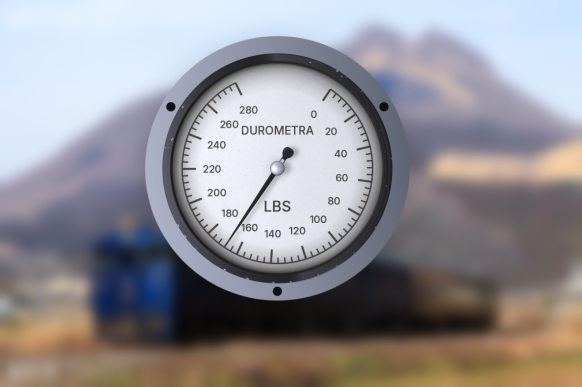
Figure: 168lb
